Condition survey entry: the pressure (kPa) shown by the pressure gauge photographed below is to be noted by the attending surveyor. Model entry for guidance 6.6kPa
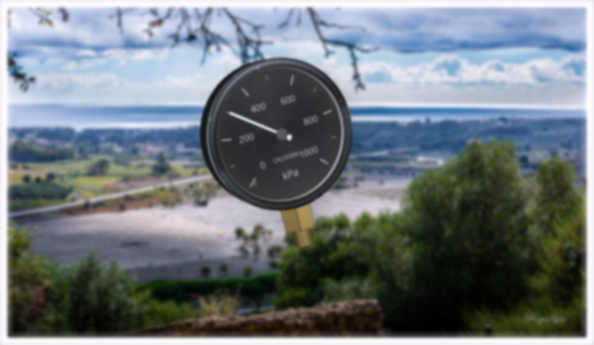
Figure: 300kPa
